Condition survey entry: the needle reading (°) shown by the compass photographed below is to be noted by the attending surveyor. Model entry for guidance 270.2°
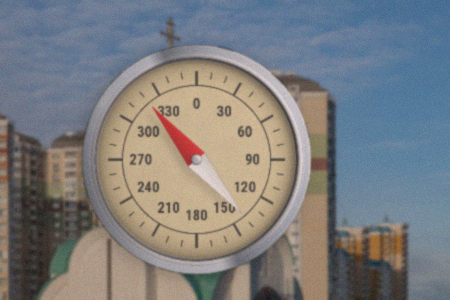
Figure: 320°
